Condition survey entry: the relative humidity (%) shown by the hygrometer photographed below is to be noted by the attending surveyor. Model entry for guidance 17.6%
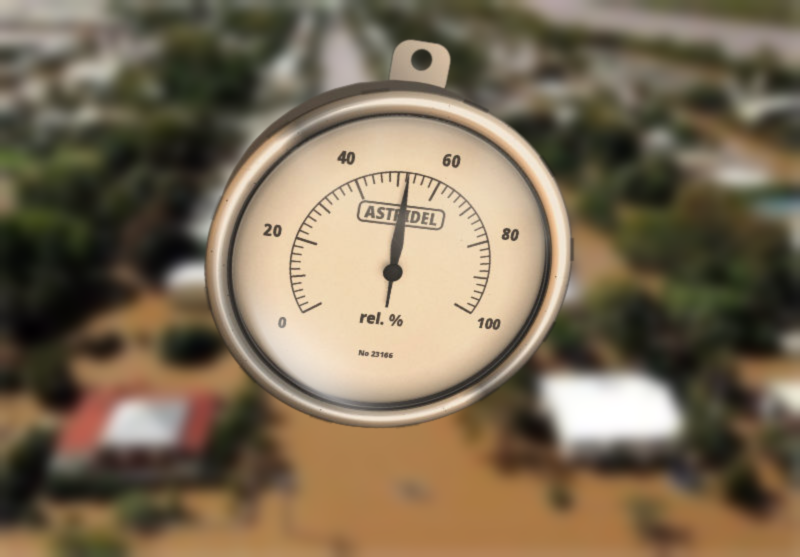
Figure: 52%
